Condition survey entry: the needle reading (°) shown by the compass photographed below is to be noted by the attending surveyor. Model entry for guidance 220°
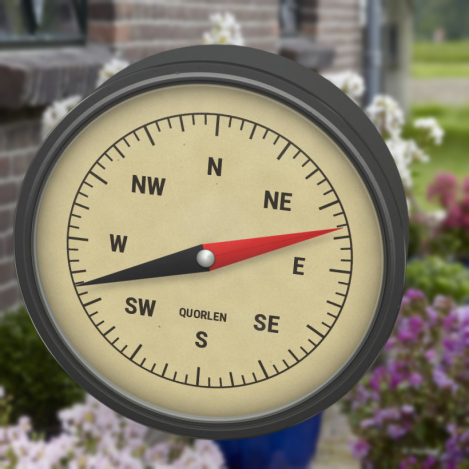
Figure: 70°
